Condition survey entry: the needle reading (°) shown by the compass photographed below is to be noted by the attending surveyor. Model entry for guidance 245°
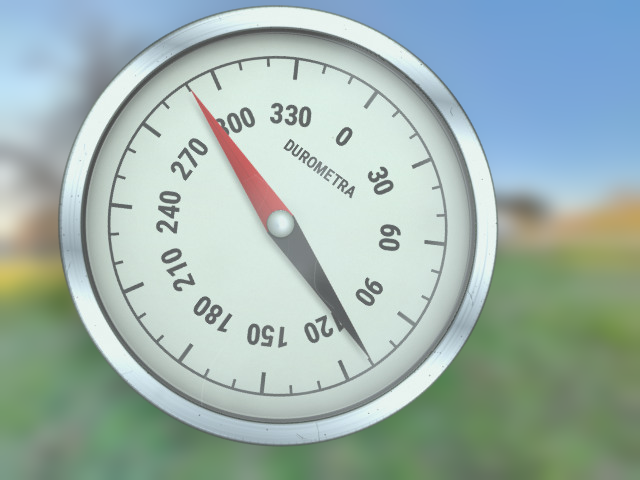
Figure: 290°
